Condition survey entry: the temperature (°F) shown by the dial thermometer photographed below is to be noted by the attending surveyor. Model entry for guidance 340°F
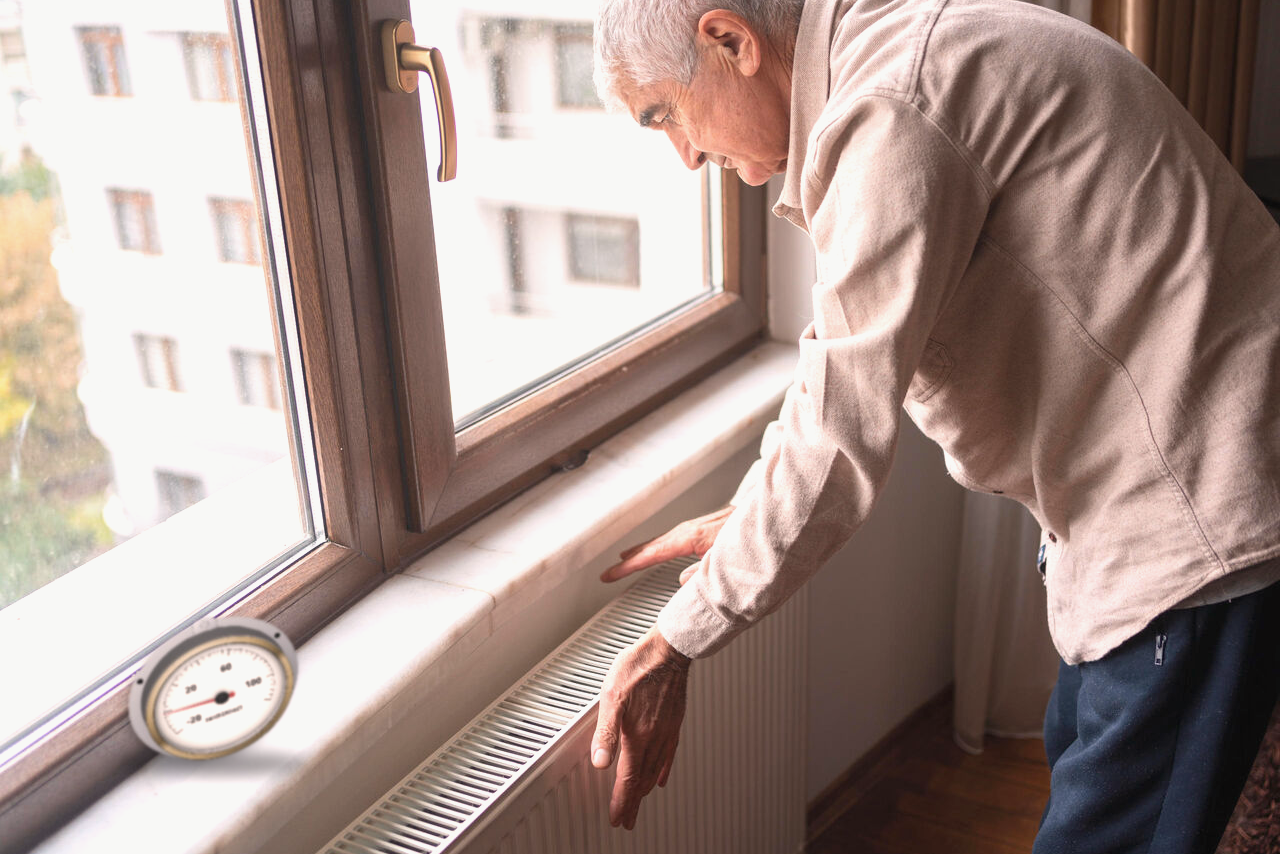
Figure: 0°F
